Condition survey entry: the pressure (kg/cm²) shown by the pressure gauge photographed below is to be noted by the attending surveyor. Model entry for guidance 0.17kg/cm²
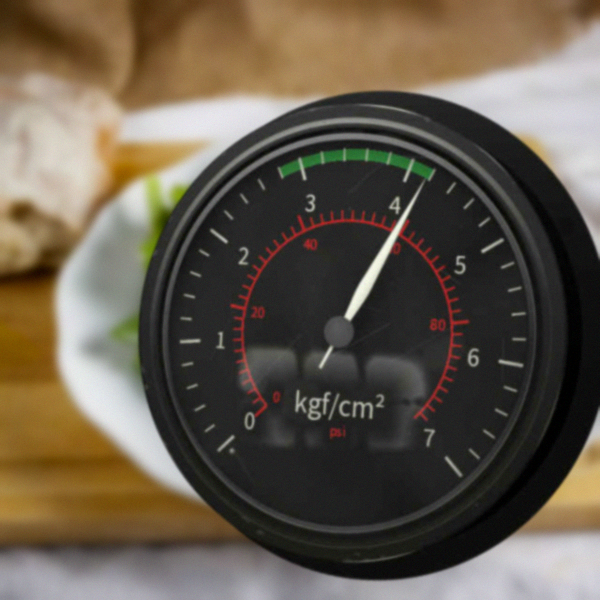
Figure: 4.2kg/cm²
